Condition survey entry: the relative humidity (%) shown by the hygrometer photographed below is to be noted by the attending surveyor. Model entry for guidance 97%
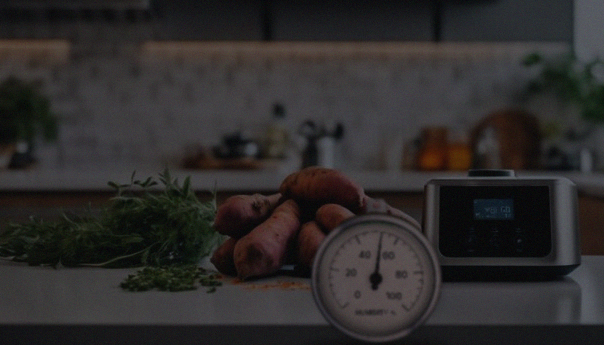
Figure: 52%
